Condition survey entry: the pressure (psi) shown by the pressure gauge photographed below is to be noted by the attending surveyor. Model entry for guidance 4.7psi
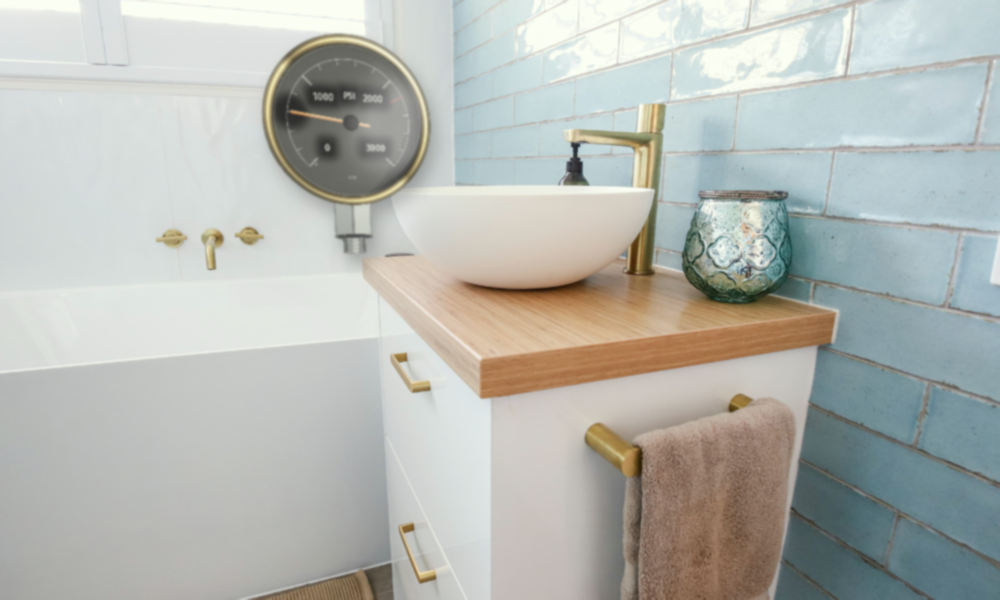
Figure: 600psi
